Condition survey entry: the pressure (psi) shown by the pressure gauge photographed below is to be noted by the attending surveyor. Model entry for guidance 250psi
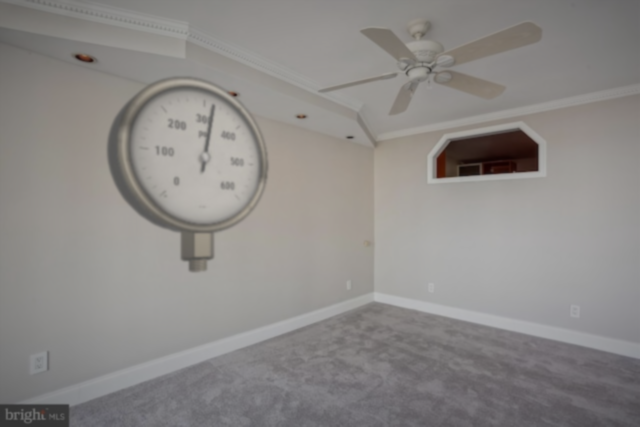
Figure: 320psi
